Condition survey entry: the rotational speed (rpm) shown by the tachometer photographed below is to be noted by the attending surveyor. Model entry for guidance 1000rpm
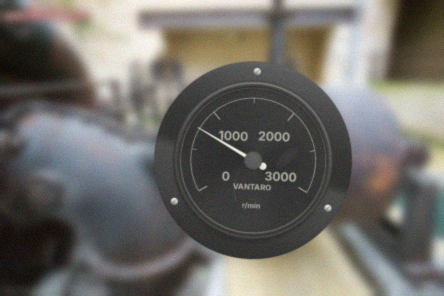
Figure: 750rpm
